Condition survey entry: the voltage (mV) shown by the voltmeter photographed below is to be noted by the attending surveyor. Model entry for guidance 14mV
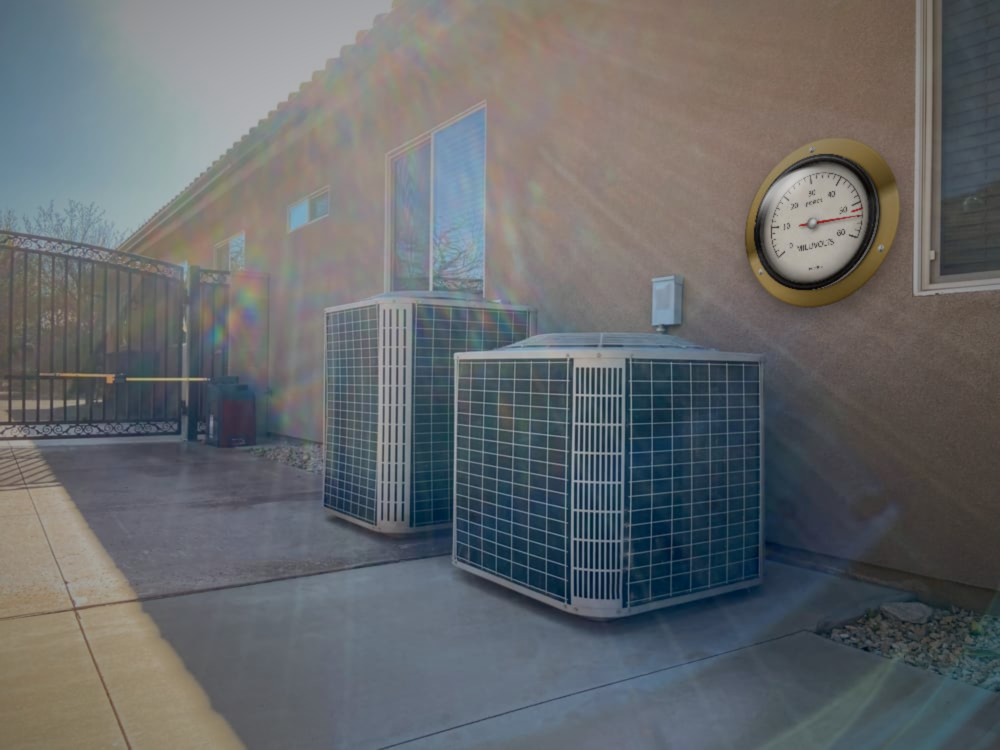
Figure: 54mV
